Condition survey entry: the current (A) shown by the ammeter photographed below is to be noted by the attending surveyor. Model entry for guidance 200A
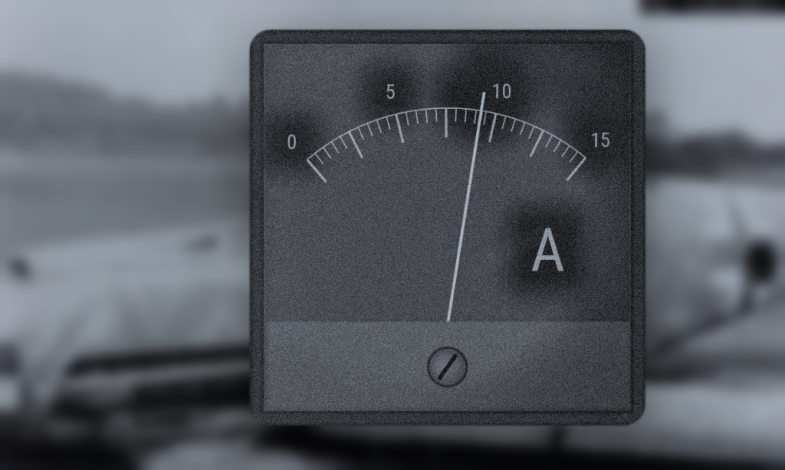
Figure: 9.25A
